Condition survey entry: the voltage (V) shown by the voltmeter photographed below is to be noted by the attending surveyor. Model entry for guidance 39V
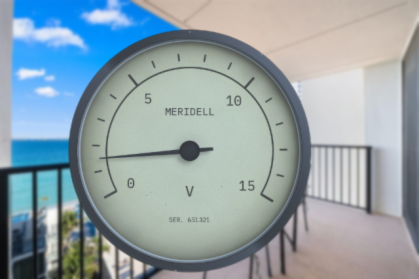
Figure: 1.5V
